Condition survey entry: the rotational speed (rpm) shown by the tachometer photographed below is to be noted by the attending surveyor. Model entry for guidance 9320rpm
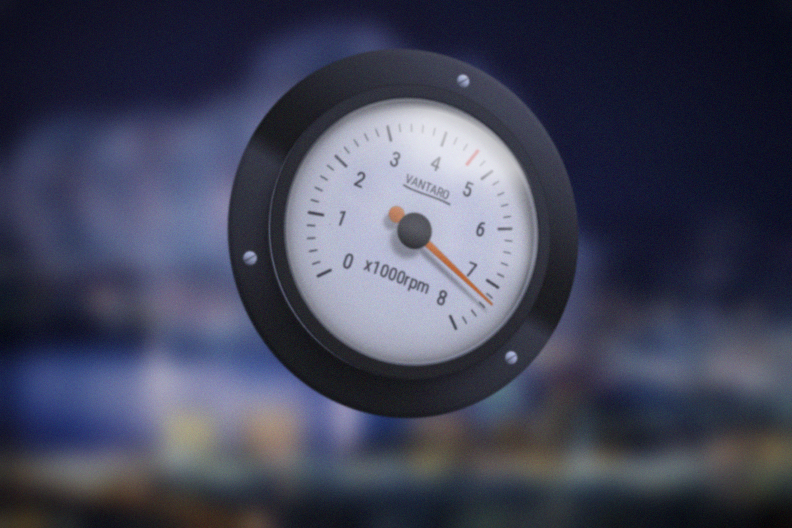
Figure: 7300rpm
